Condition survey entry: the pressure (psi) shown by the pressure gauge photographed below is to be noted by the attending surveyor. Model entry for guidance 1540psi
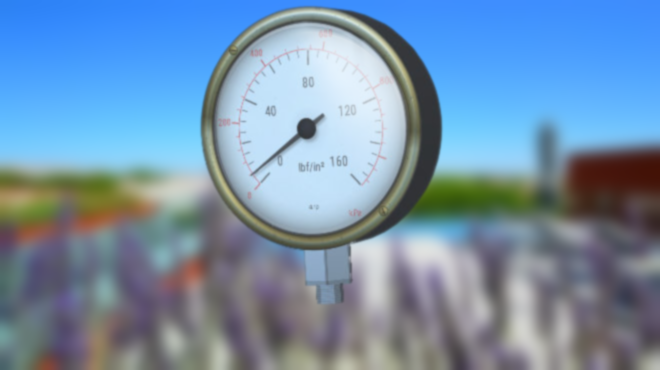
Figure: 5psi
